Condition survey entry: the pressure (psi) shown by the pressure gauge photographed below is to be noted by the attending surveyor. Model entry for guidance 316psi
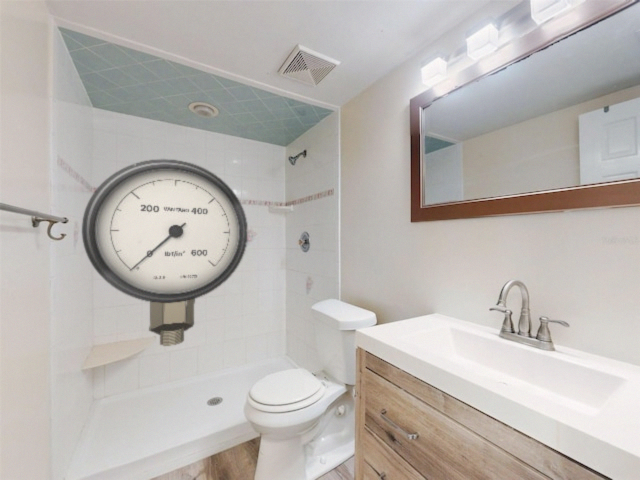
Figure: 0psi
